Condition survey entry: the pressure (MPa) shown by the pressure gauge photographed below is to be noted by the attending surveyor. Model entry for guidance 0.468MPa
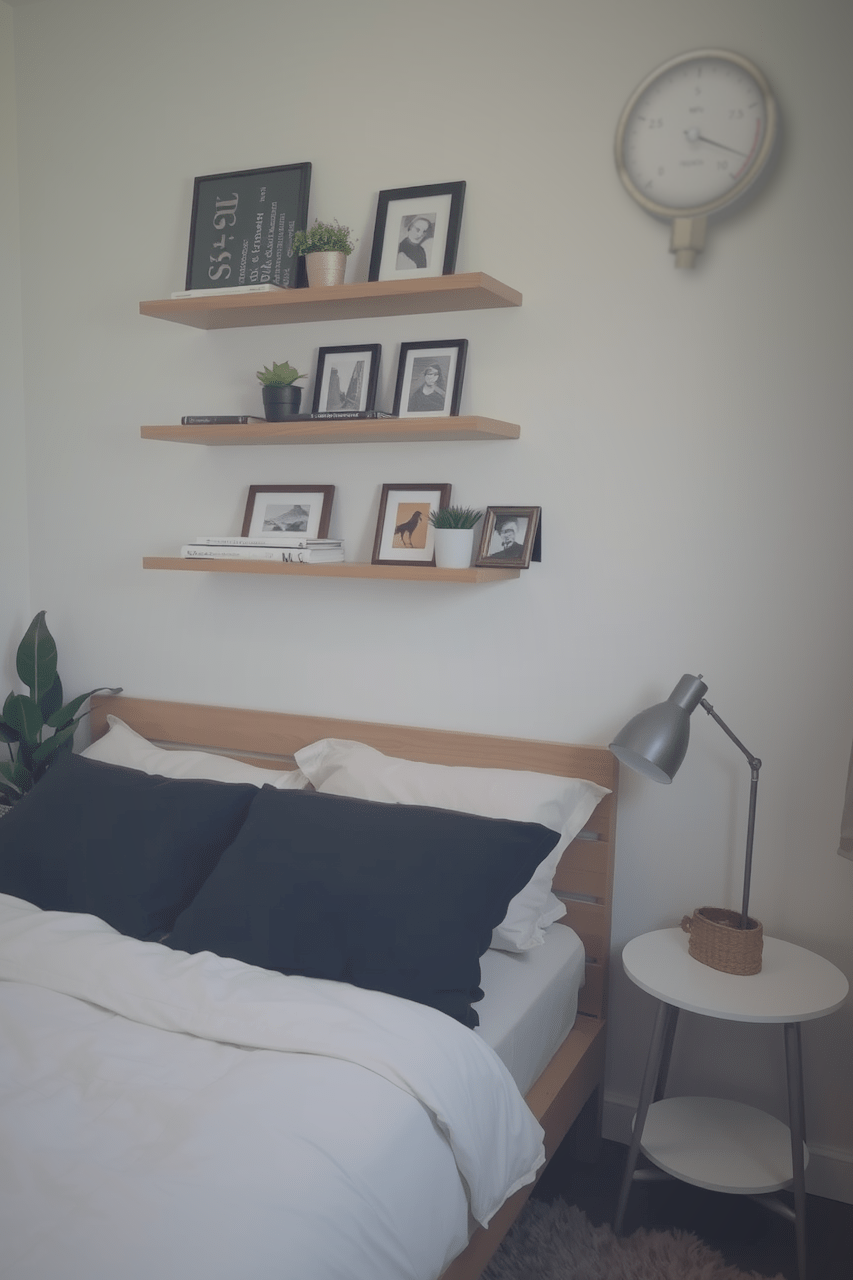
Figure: 9.25MPa
